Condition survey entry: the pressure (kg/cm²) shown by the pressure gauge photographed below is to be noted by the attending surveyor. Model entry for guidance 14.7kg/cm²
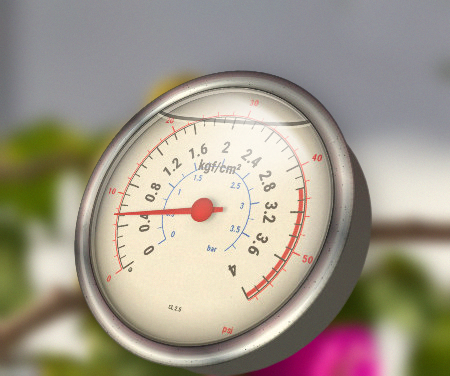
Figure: 0.5kg/cm²
